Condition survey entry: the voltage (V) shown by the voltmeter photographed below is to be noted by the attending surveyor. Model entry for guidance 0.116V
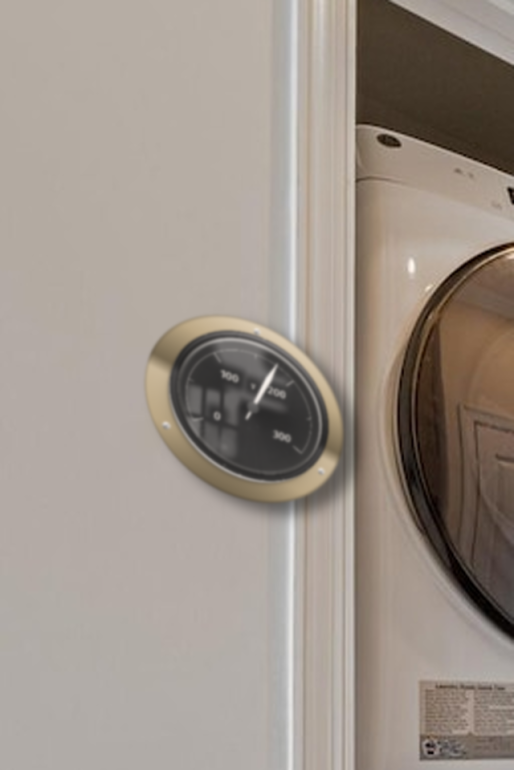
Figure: 175V
